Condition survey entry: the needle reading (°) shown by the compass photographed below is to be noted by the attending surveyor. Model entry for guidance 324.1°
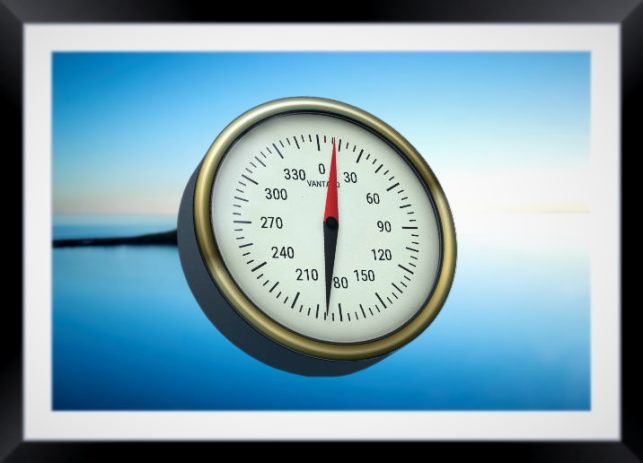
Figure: 10°
